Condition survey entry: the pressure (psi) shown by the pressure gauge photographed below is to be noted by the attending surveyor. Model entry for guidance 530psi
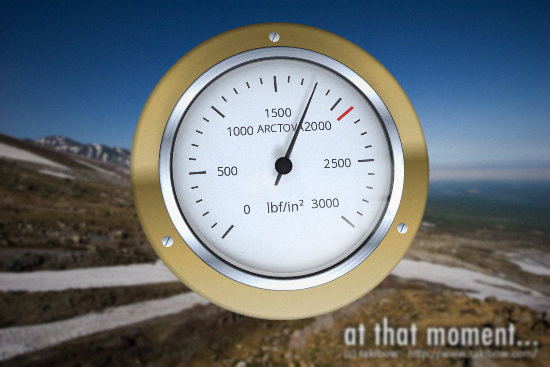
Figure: 1800psi
